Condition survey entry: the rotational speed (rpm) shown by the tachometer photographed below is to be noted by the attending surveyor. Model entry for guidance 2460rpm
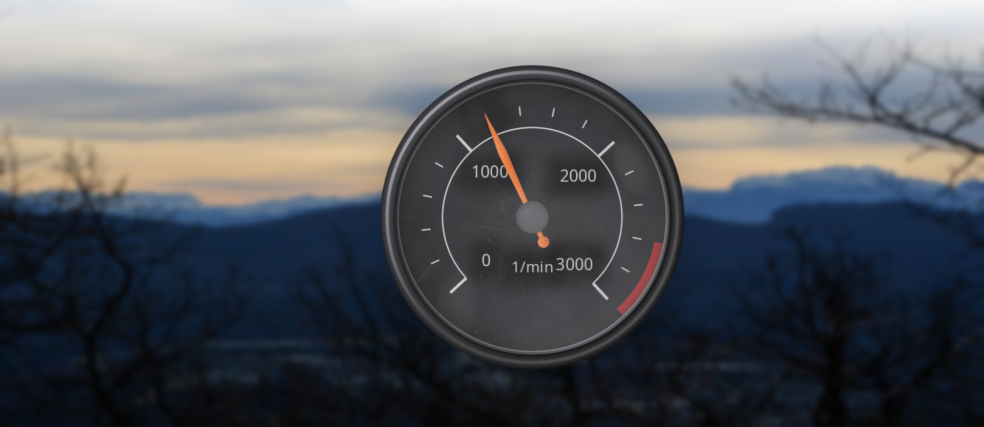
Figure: 1200rpm
